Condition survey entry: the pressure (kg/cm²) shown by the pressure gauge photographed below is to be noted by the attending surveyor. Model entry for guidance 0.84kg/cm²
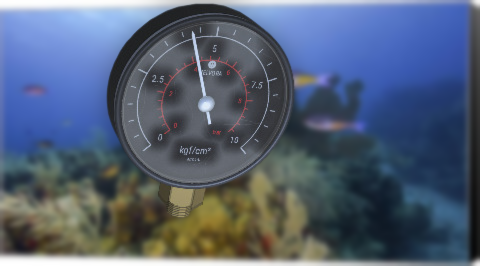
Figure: 4.25kg/cm²
